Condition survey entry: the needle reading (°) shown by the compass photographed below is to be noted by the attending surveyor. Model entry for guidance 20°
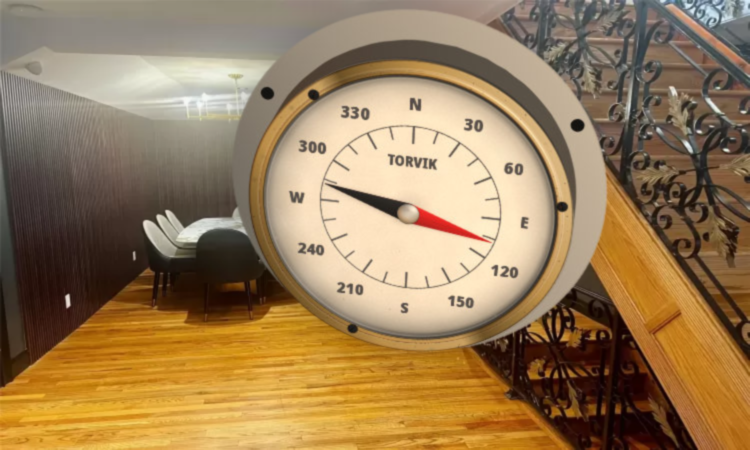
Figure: 105°
